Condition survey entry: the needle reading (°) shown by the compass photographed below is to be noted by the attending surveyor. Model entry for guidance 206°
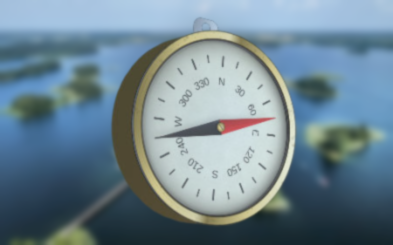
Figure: 75°
